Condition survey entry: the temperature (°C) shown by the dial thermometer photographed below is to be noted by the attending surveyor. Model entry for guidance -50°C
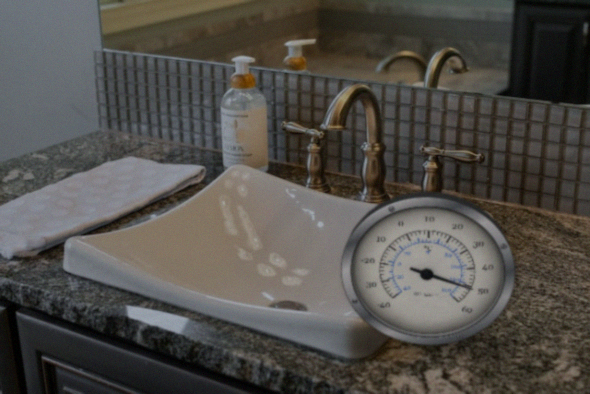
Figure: 50°C
